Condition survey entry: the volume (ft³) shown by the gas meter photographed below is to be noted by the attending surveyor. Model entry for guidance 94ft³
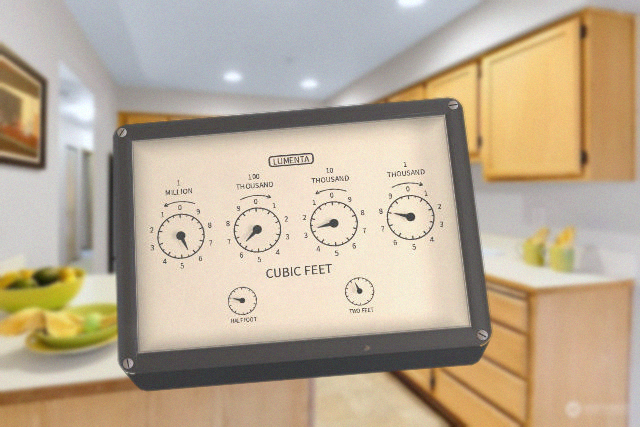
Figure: 562800ft³
